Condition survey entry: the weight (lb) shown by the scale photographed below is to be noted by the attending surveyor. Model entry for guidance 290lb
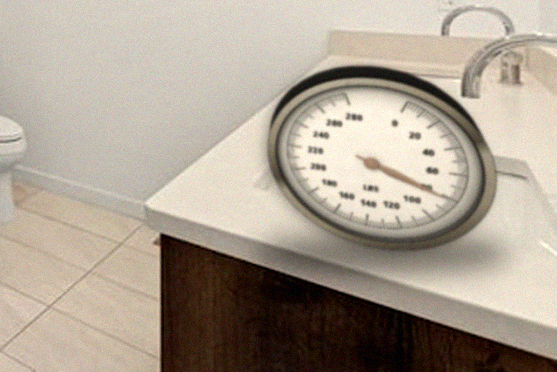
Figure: 80lb
